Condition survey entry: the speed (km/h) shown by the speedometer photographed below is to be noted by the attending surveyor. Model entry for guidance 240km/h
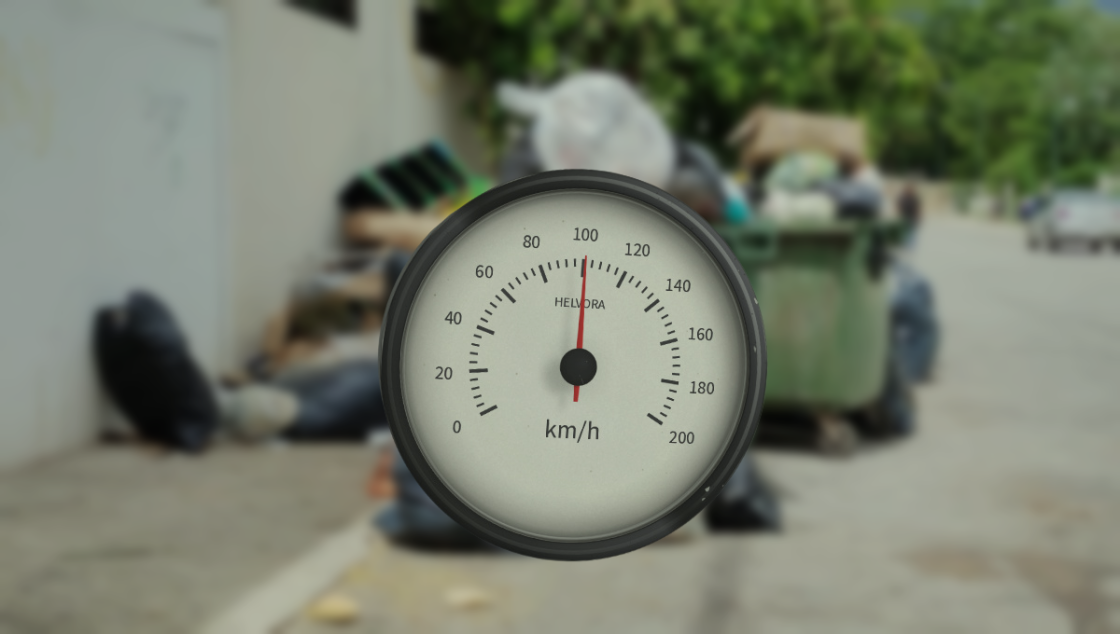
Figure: 100km/h
